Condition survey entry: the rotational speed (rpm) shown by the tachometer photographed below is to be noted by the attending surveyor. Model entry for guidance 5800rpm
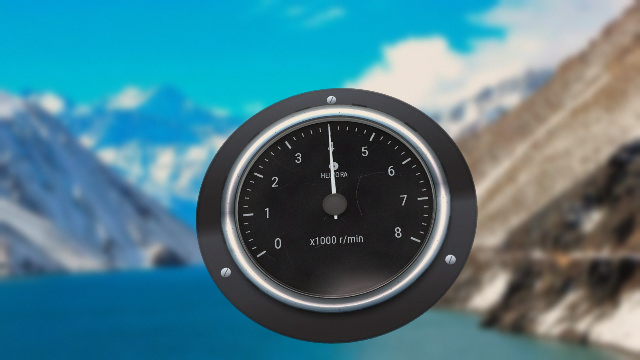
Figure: 4000rpm
